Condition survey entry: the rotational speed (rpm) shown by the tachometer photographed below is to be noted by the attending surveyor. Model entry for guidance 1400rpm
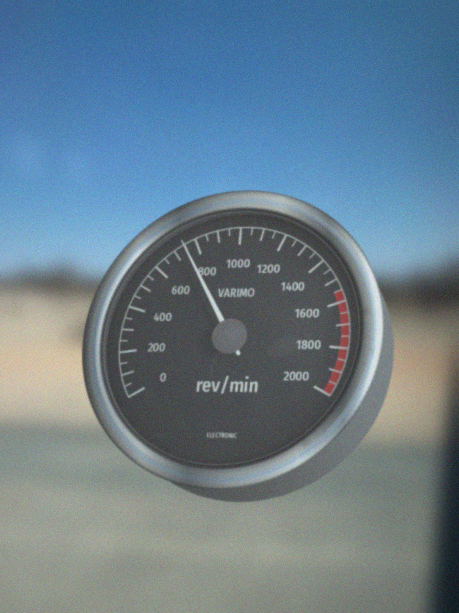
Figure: 750rpm
